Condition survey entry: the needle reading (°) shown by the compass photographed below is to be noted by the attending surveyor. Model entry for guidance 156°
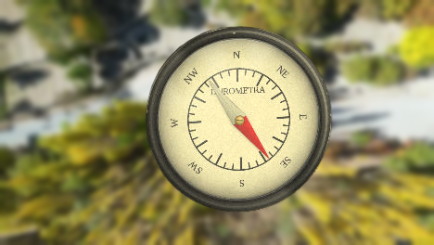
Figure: 145°
